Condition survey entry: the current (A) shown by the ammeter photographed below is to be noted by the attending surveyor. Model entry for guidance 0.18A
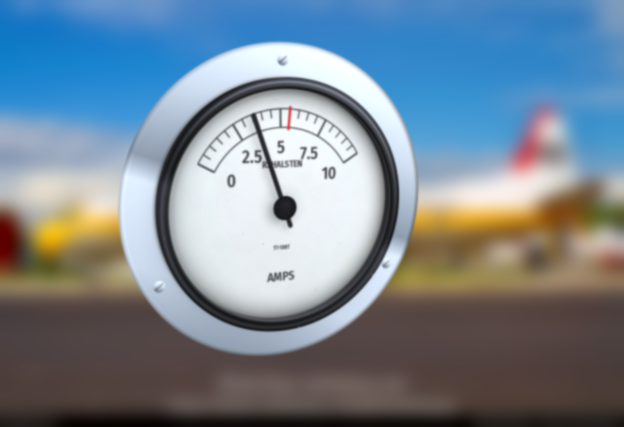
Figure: 3.5A
